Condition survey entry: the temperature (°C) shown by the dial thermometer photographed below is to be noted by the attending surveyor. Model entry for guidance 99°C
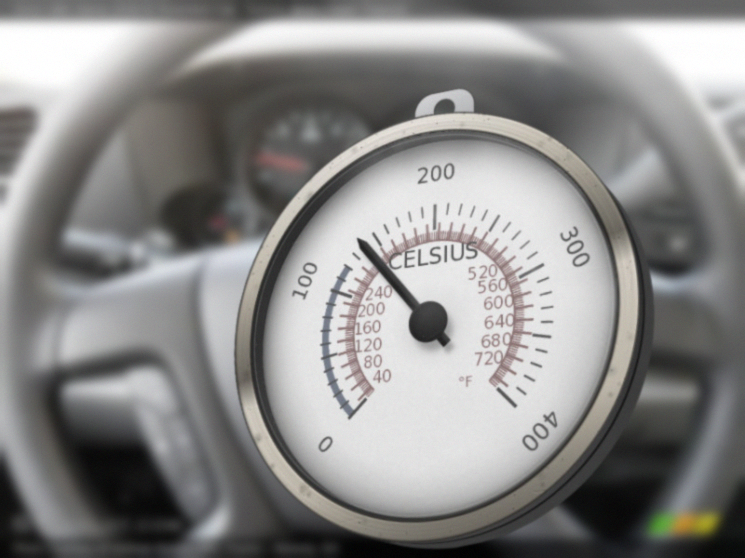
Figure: 140°C
